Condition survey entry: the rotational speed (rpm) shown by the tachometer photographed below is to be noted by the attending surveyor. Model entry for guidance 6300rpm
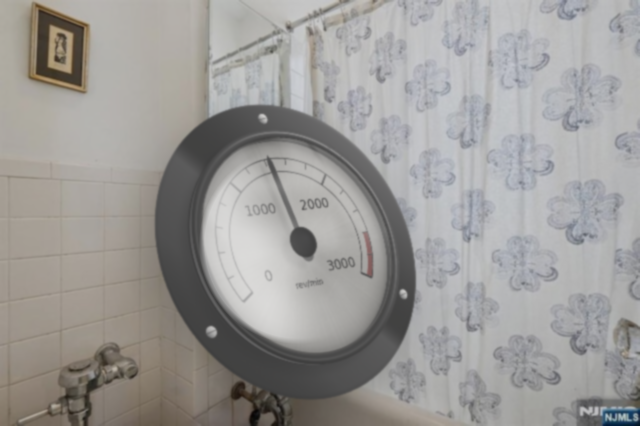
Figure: 1400rpm
